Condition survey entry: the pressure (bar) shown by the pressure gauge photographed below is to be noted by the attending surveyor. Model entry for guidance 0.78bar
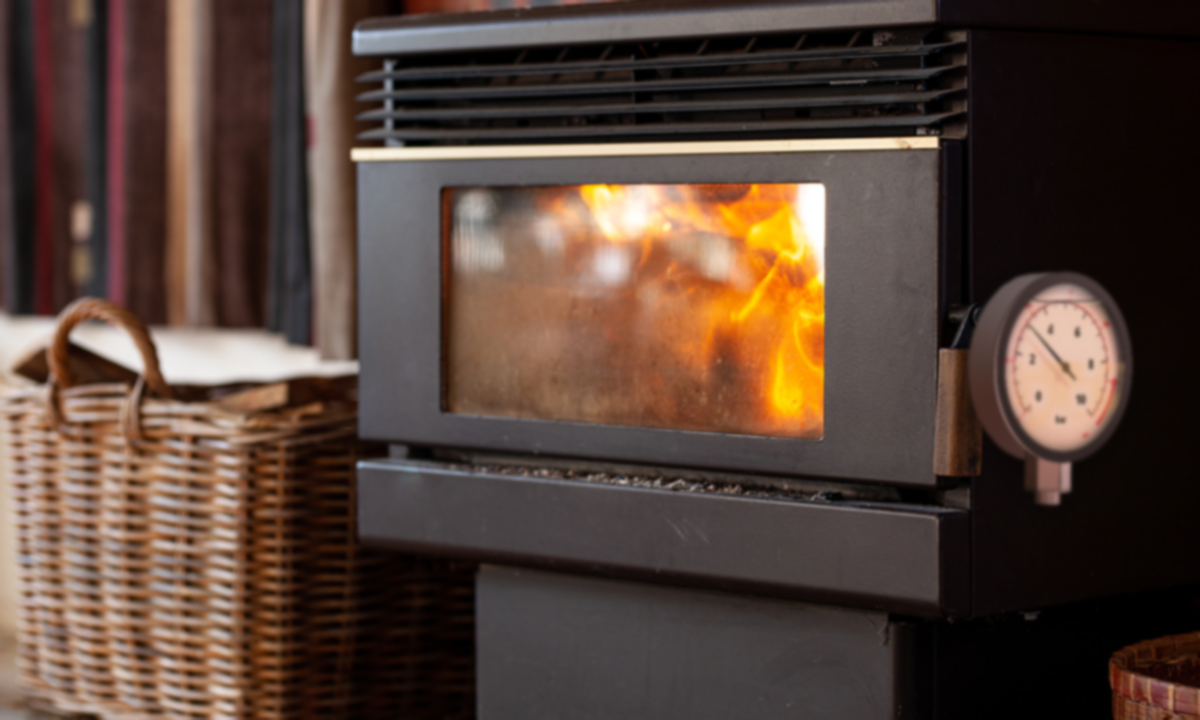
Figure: 3bar
